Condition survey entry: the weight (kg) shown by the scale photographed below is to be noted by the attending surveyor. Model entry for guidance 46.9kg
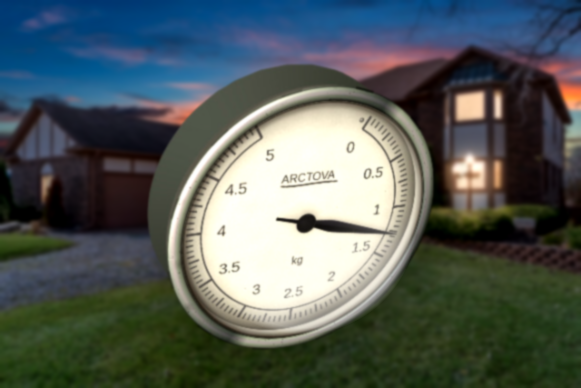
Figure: 1.25kg
